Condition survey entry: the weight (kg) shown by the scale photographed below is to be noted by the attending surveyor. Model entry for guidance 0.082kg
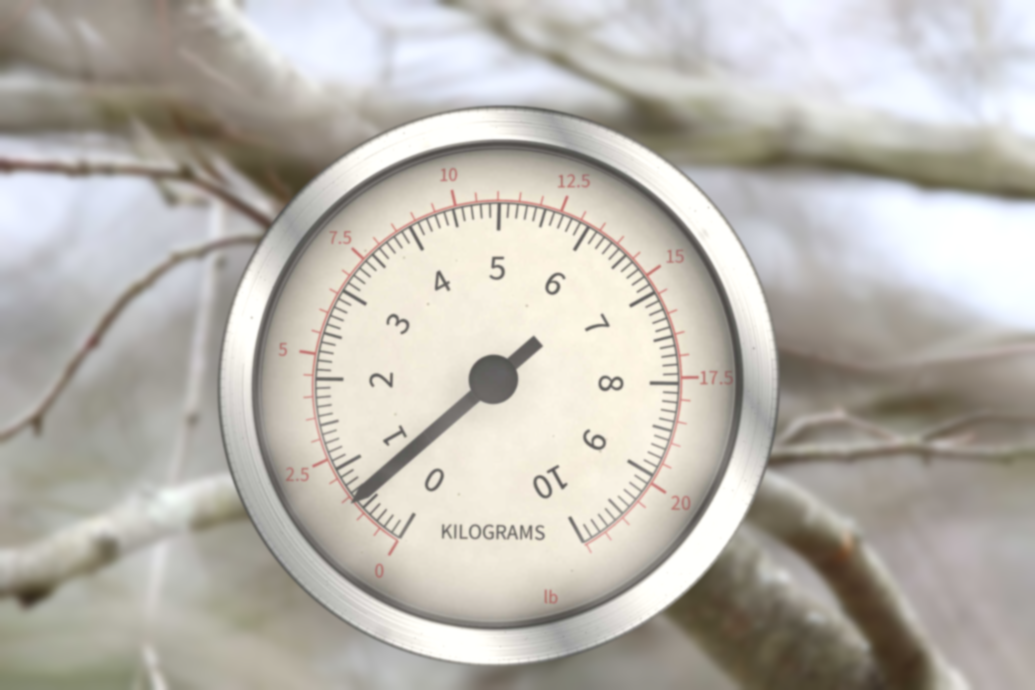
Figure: 0.6kg
